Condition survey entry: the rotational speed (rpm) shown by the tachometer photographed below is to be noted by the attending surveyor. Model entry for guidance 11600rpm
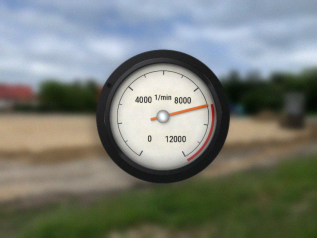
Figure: 9000rpm
